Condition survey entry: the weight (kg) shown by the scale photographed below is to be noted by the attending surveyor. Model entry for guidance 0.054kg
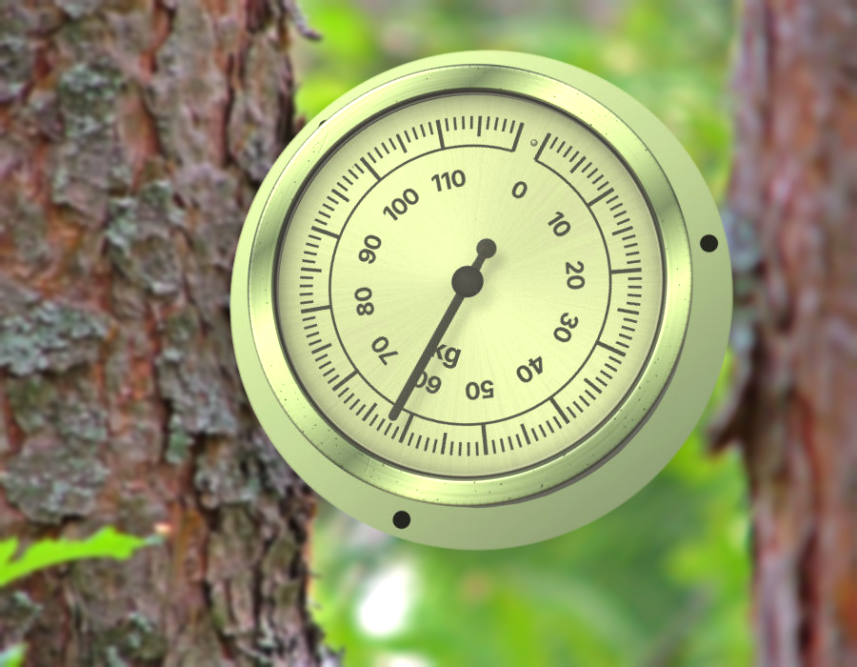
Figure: 62kg
